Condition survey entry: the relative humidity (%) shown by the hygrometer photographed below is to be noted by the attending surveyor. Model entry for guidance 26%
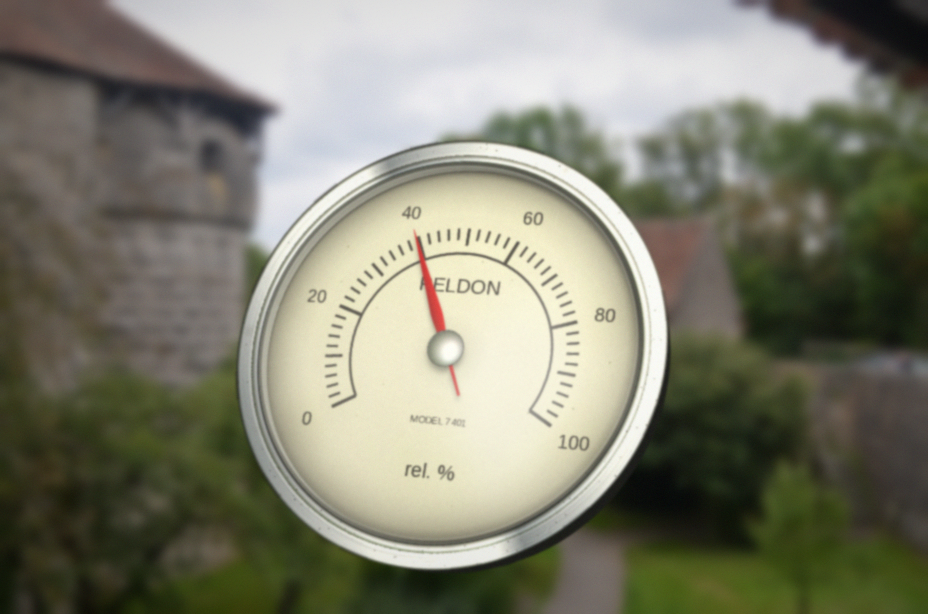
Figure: 40%
